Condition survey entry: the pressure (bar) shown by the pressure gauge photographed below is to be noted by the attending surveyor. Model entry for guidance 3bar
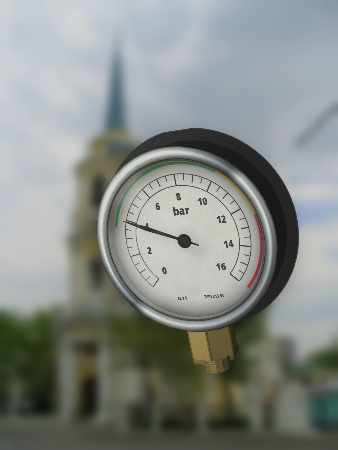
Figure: 4bar
